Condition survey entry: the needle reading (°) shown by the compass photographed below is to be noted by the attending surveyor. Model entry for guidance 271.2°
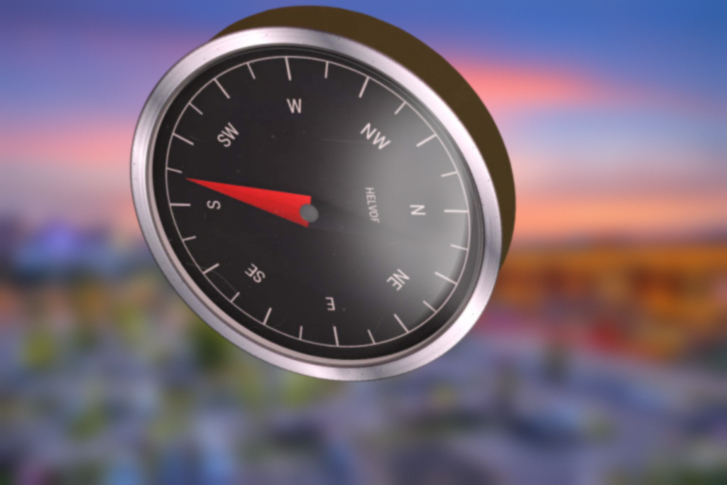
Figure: 195°
